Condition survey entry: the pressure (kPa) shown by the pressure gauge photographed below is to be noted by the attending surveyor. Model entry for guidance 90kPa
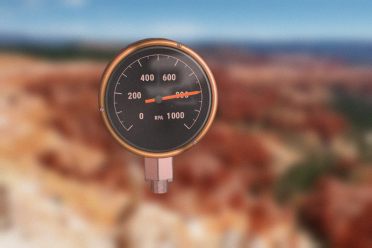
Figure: 800kPa
